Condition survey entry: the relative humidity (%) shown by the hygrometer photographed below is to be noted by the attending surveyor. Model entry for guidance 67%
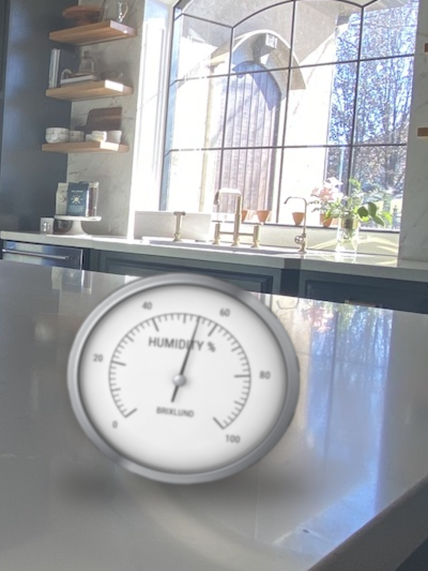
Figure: 54%
